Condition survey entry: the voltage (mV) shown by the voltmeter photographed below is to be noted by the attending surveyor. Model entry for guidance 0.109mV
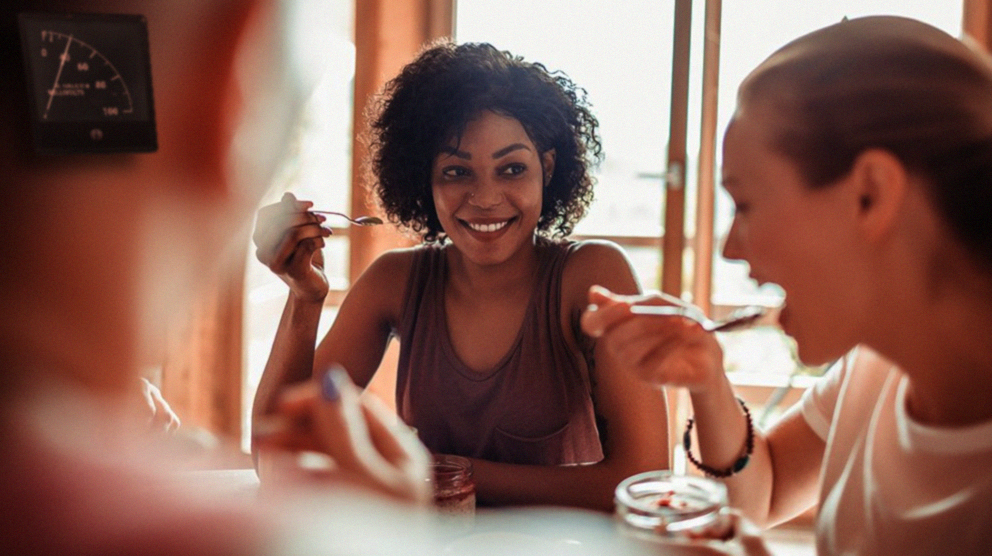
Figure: 40mV
